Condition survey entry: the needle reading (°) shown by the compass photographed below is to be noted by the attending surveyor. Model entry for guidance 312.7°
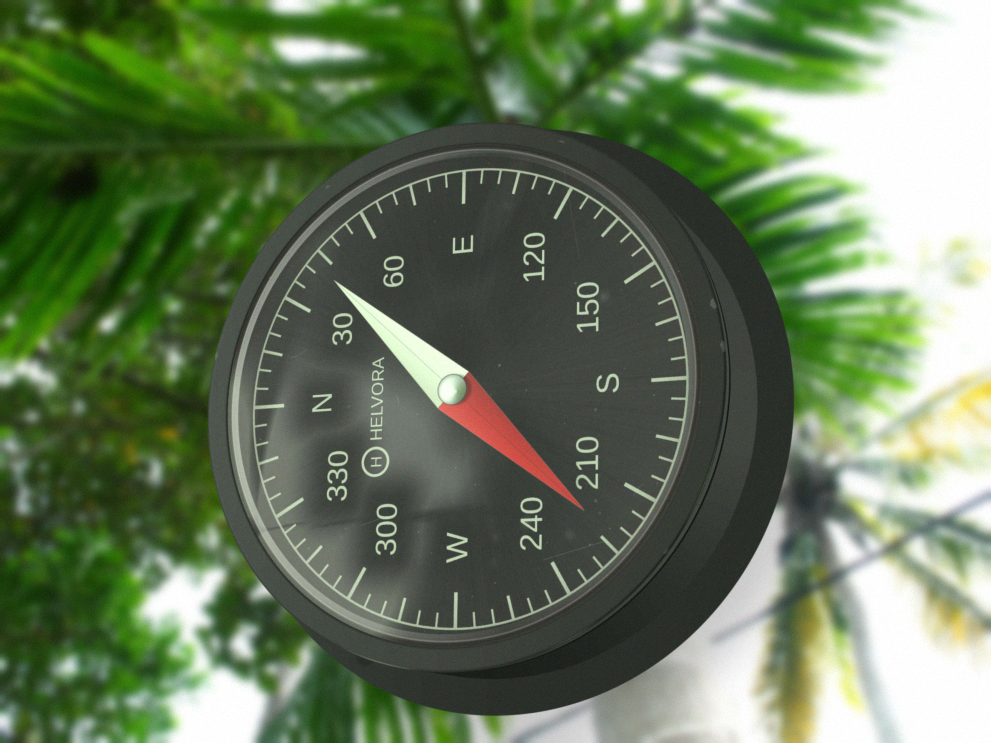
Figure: 222.5°
